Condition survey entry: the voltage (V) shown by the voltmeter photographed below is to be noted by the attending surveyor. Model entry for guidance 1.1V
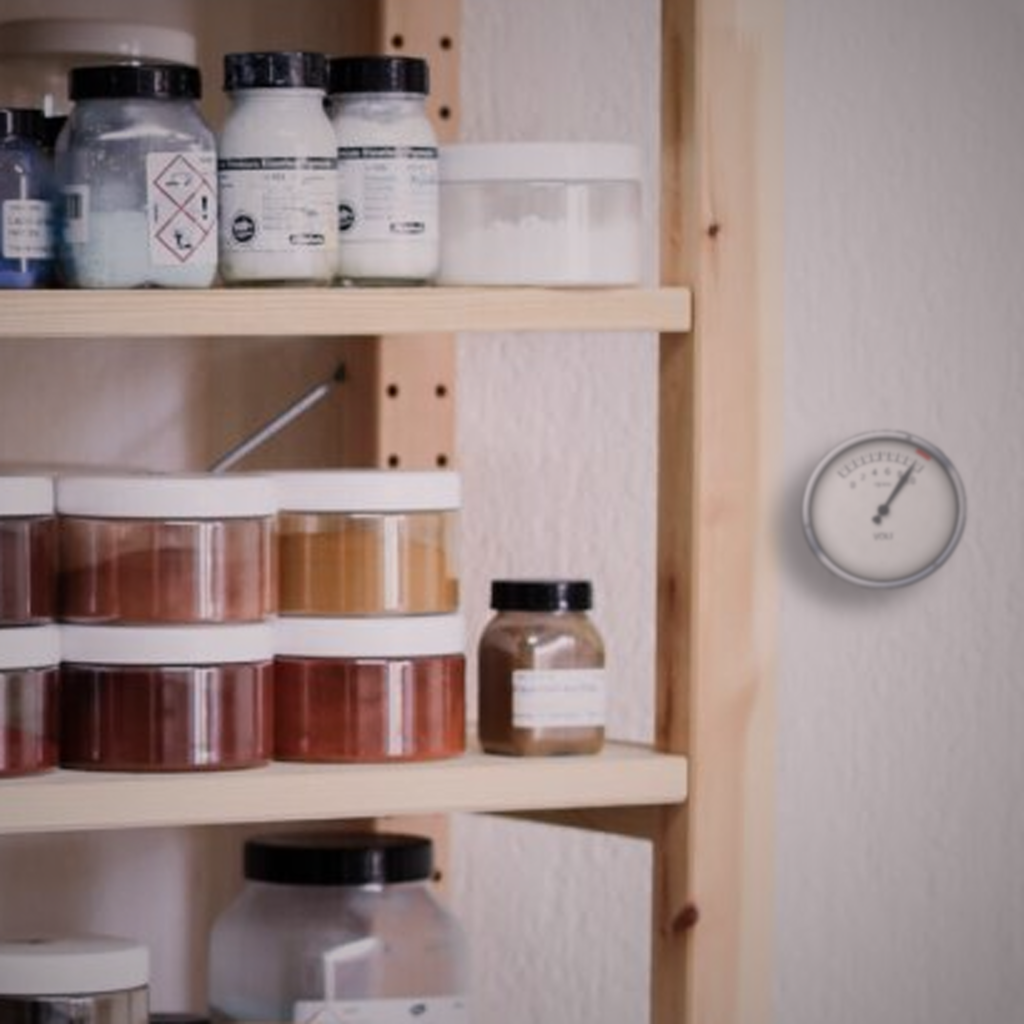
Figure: 9V
